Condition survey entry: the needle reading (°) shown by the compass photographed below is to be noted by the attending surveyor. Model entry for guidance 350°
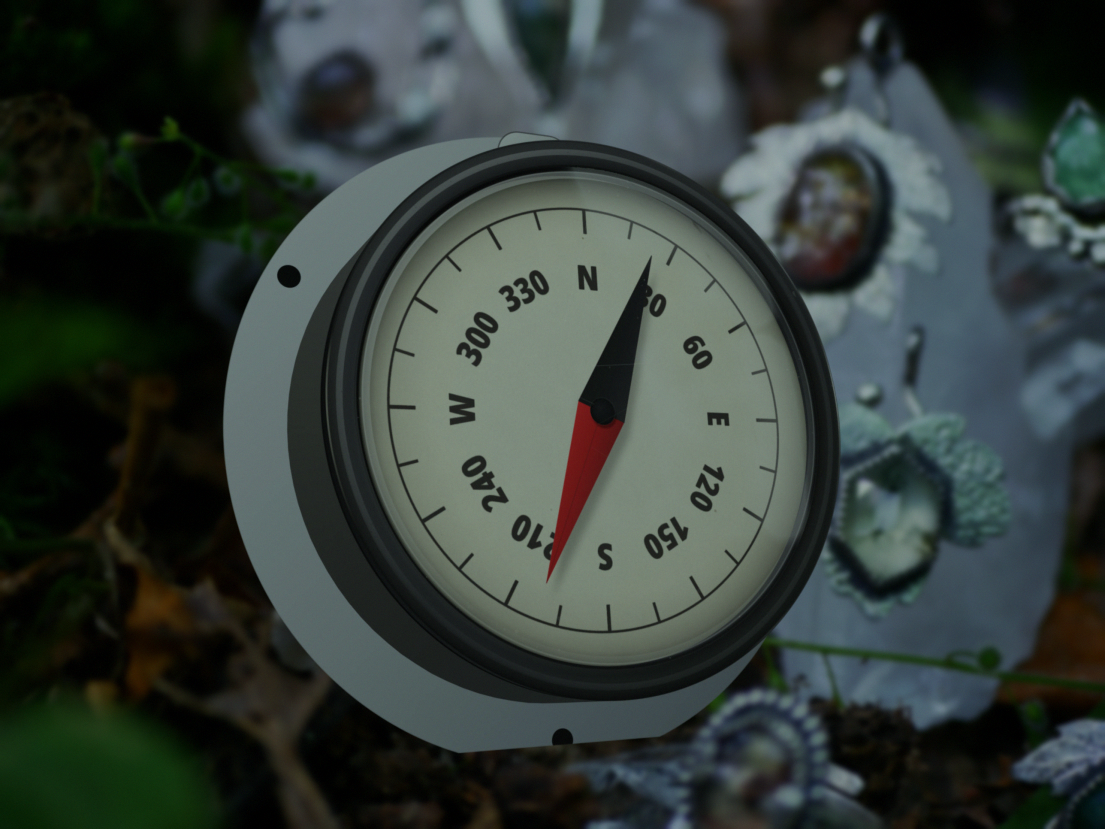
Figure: 202.5°
